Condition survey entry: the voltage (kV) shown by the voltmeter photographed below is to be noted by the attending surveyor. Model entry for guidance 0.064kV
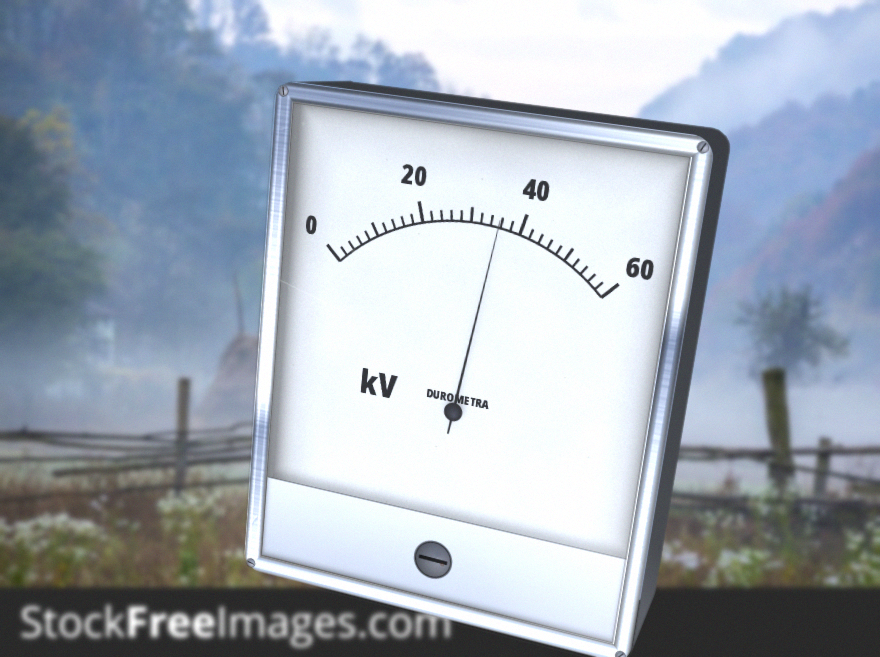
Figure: 36kV
